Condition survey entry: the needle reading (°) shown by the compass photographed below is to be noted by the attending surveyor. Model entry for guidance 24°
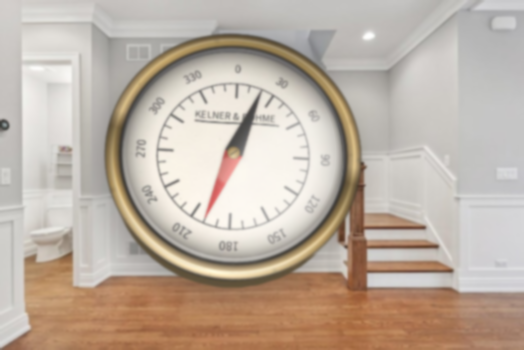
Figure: 200°
